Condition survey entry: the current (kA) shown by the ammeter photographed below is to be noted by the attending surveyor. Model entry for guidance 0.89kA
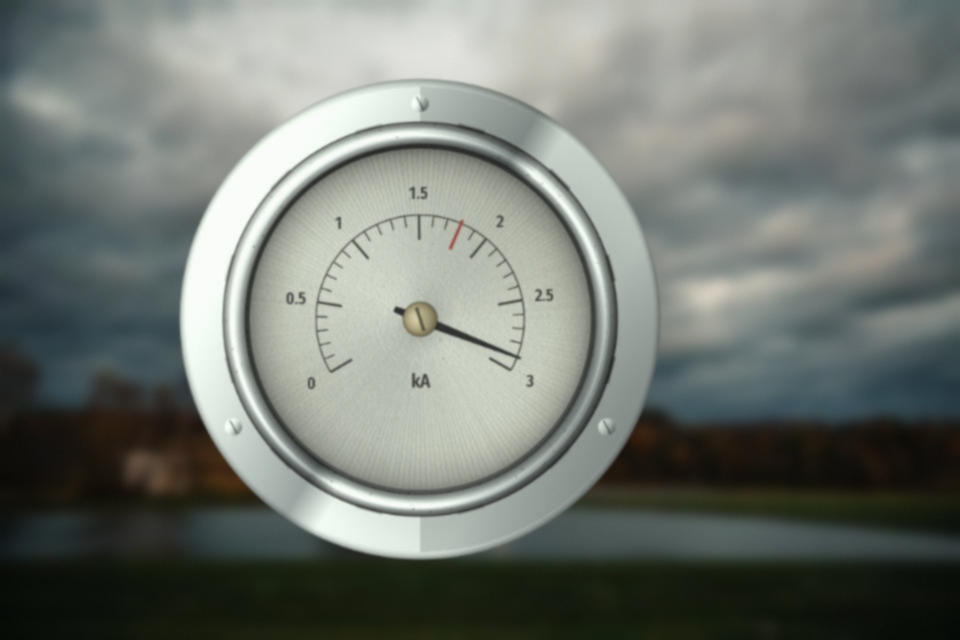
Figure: 2.9kA
